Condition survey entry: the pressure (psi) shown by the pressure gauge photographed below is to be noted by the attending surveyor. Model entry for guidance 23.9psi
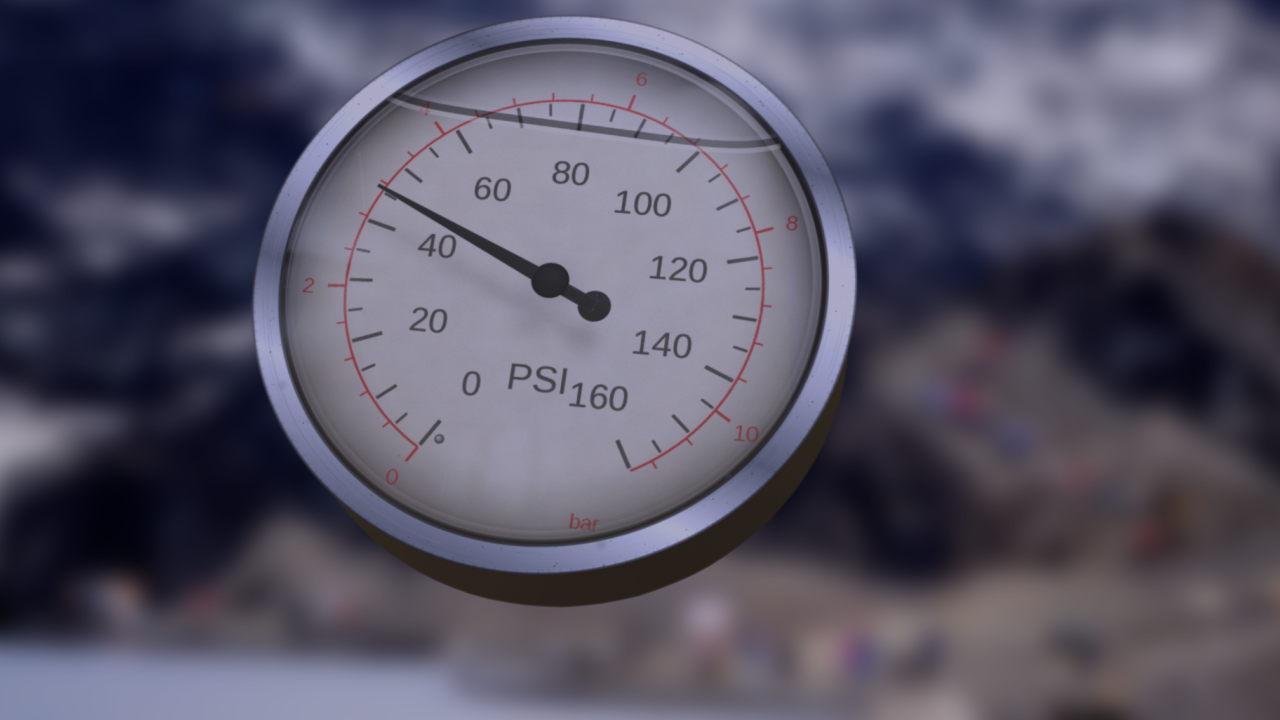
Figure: 45psi
